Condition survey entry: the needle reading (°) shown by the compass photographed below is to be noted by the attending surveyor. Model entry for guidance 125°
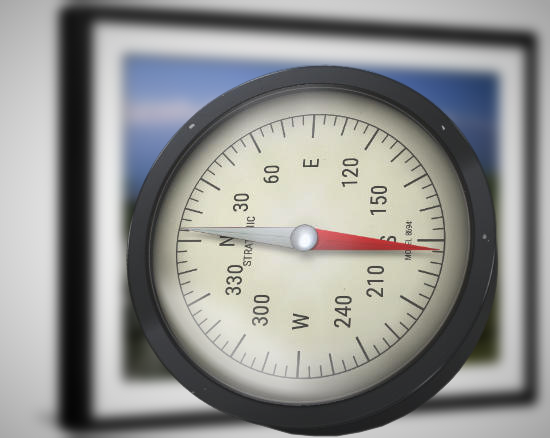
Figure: 185°
